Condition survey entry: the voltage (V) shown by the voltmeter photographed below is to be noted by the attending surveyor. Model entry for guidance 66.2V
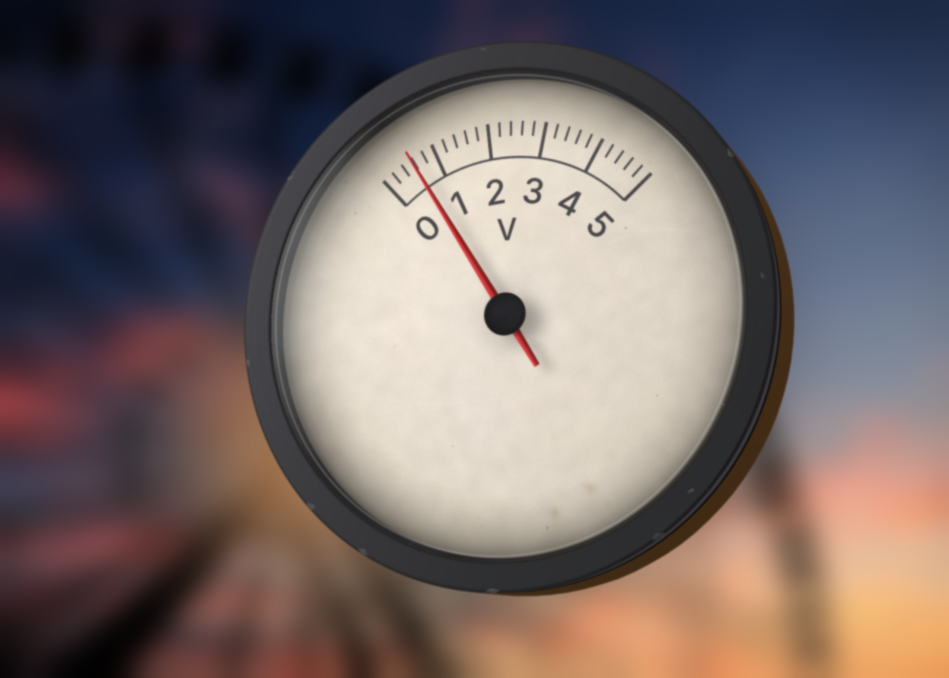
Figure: 0.6V
